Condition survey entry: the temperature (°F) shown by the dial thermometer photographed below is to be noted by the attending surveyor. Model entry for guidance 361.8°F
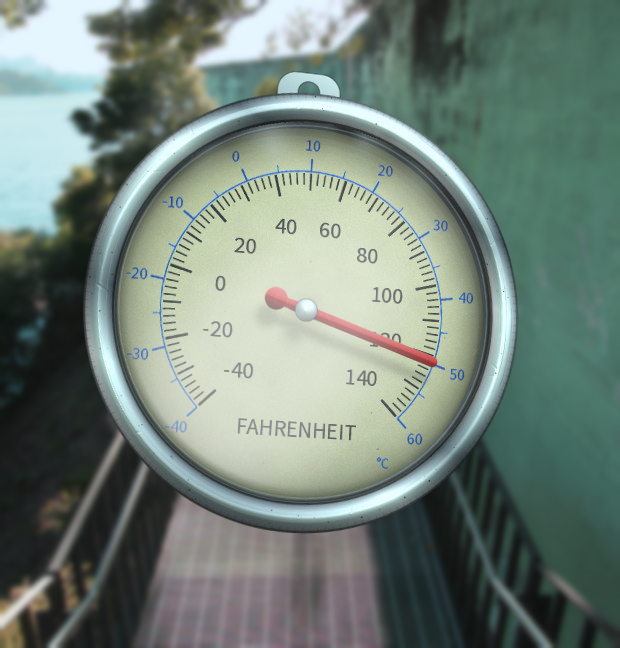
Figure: 122°F
